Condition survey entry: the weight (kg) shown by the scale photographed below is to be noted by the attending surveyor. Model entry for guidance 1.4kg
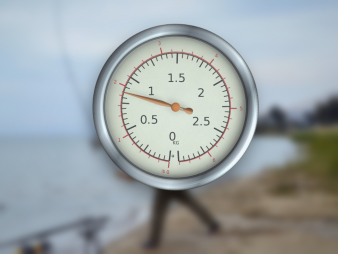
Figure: 0.85kg
